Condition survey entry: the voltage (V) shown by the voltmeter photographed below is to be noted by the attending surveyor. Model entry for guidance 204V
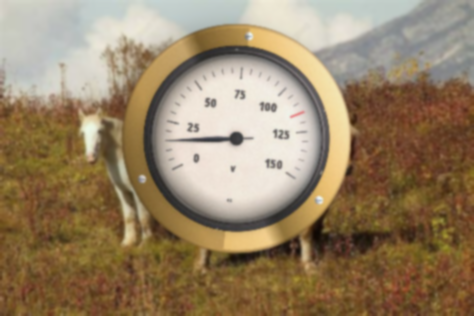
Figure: 15V
